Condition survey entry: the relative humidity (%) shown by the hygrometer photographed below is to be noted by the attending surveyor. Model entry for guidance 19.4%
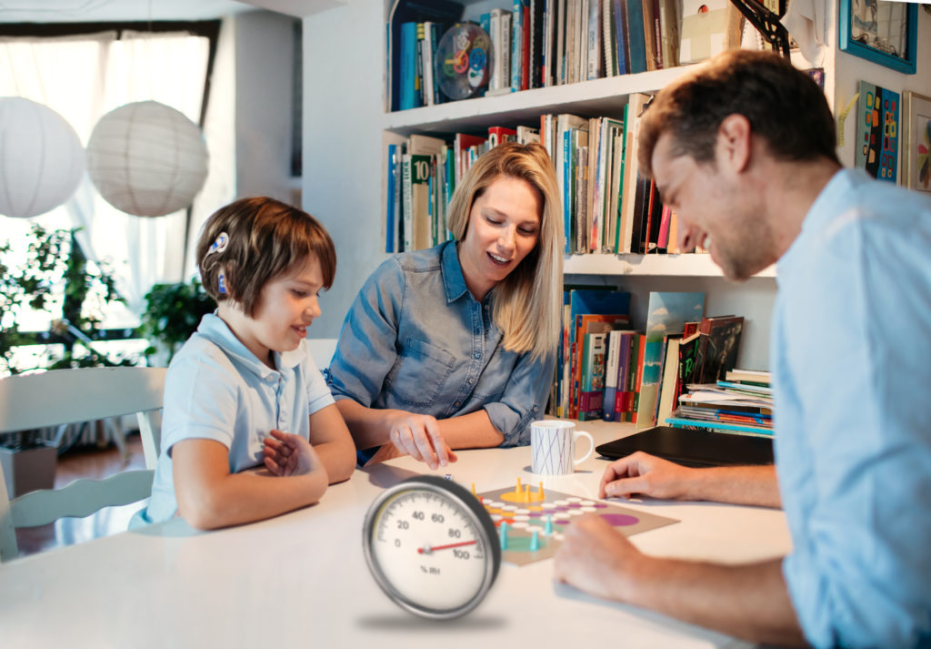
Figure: 90%
